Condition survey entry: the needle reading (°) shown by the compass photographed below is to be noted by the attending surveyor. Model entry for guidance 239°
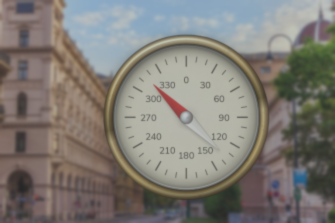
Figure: 315°
